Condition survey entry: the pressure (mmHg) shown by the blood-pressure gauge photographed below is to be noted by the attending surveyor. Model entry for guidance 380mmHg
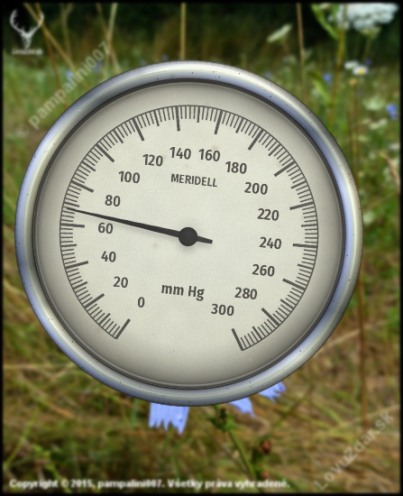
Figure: 68mmHg
